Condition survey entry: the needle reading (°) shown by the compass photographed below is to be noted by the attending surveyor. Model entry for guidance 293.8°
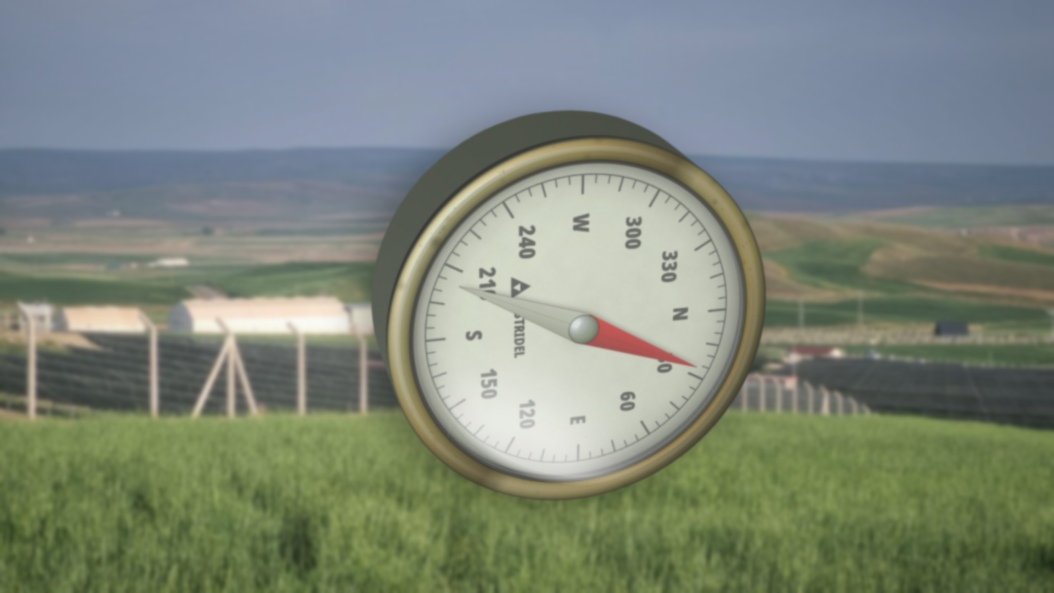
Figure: 25°
